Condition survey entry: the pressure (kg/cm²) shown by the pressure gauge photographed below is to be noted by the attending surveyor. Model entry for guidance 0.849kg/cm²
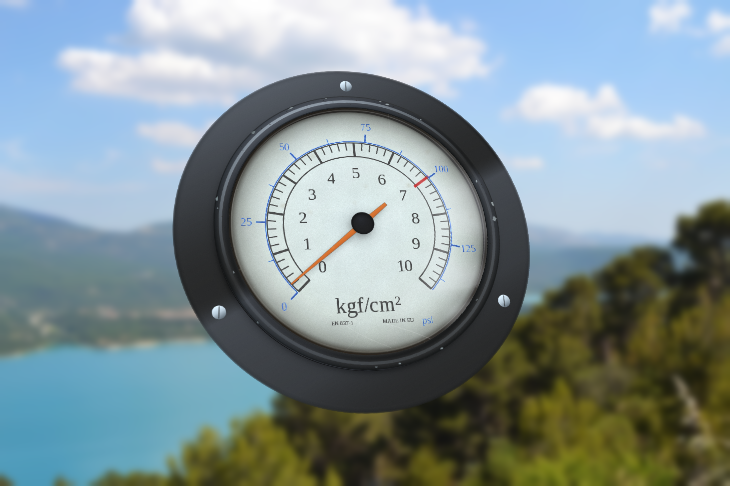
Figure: 0.2kg/cm²
